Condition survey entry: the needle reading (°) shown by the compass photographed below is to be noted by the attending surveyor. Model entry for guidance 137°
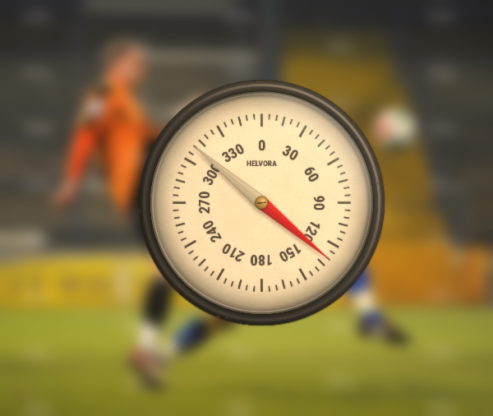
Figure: 130°
